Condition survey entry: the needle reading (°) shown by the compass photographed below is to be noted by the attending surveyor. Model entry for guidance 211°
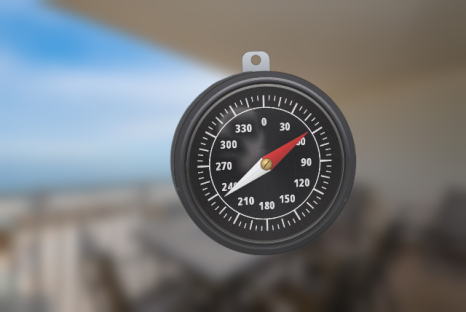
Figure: 55°
